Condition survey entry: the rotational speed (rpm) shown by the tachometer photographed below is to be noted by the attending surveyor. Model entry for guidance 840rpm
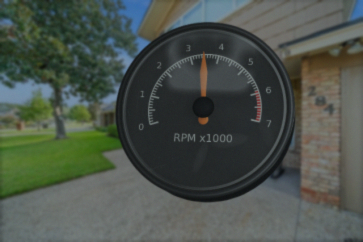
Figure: 3500rpm
